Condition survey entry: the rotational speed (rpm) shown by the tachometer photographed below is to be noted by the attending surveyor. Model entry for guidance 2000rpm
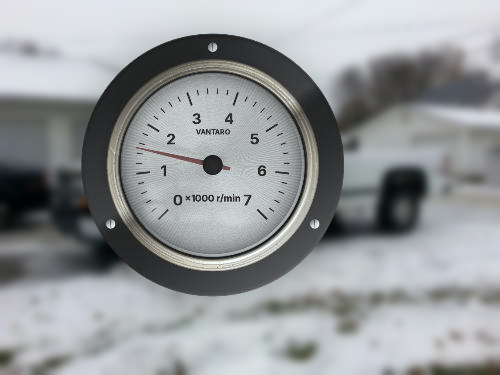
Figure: 1500rpm
